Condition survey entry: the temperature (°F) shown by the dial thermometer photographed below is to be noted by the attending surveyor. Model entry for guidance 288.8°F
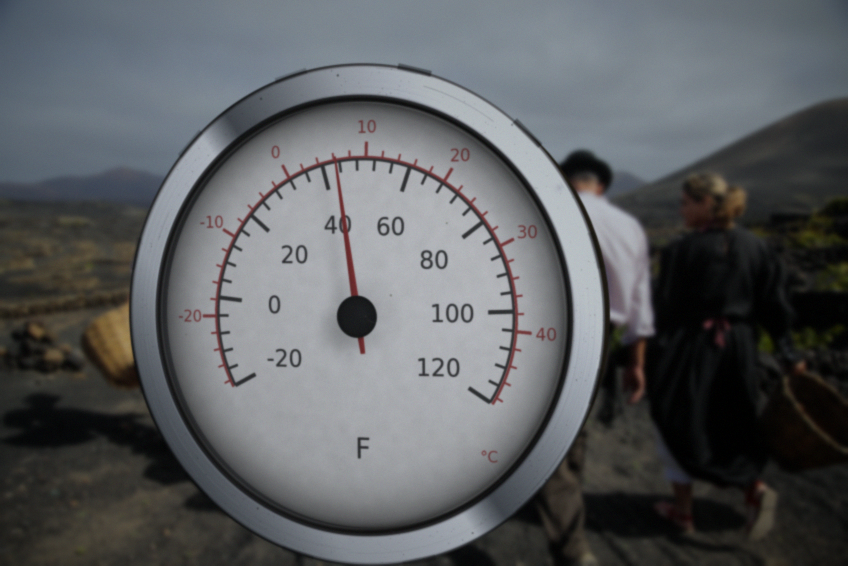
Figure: 44°F
